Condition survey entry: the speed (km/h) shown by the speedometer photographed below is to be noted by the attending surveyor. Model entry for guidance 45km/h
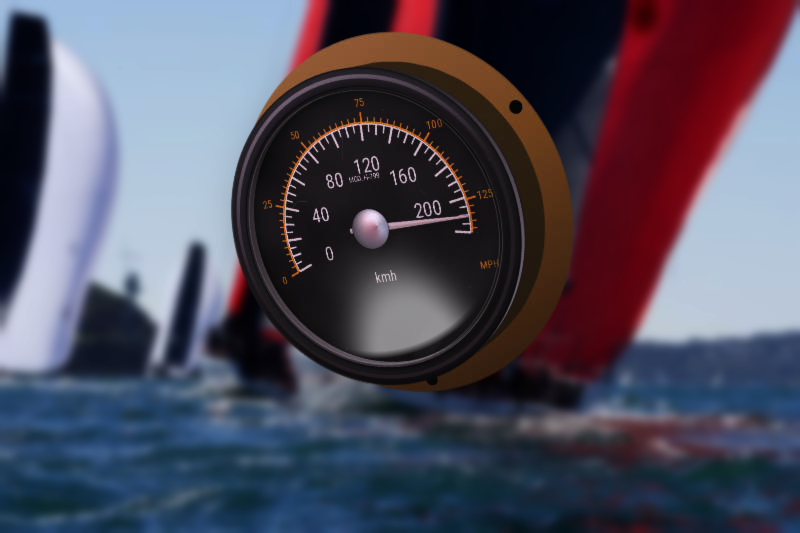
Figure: 210km/h
